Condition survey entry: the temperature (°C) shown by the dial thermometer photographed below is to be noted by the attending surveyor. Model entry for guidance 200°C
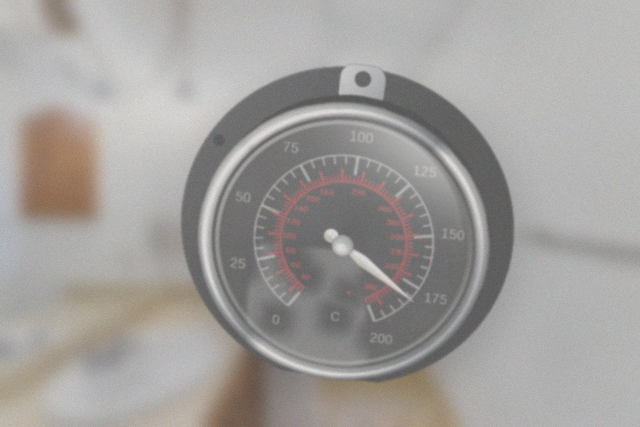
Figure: 180°C
